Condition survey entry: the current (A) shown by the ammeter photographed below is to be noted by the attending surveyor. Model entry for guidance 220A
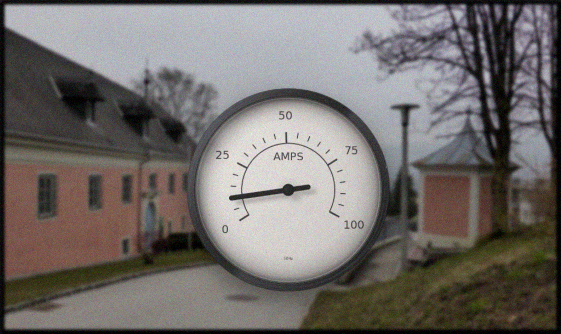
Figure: 10A
